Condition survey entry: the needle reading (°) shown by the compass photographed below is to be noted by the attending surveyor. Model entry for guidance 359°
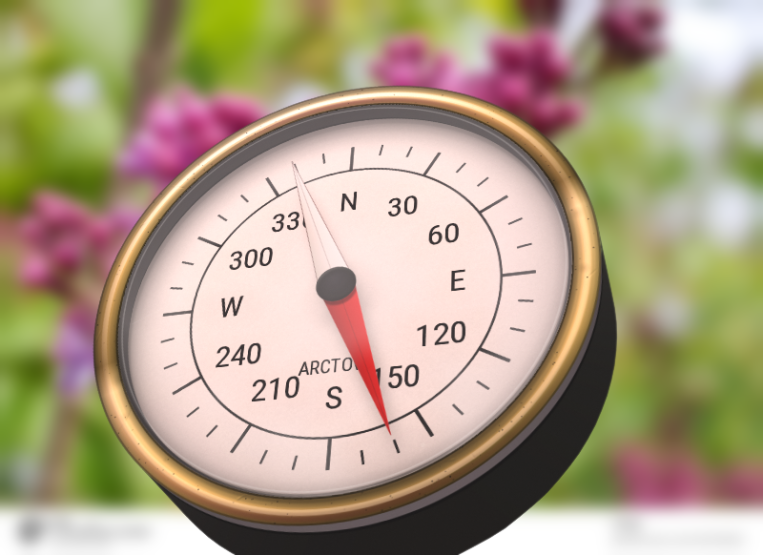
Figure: 160°
